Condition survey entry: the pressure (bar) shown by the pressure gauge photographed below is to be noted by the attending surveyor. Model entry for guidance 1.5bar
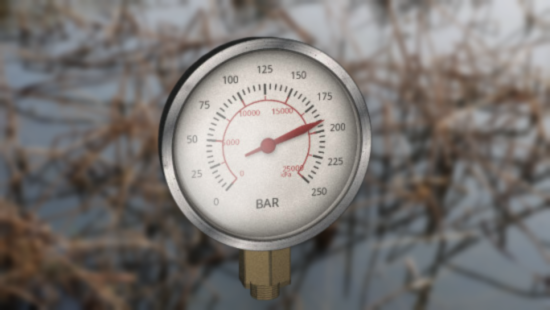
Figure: 190bar
